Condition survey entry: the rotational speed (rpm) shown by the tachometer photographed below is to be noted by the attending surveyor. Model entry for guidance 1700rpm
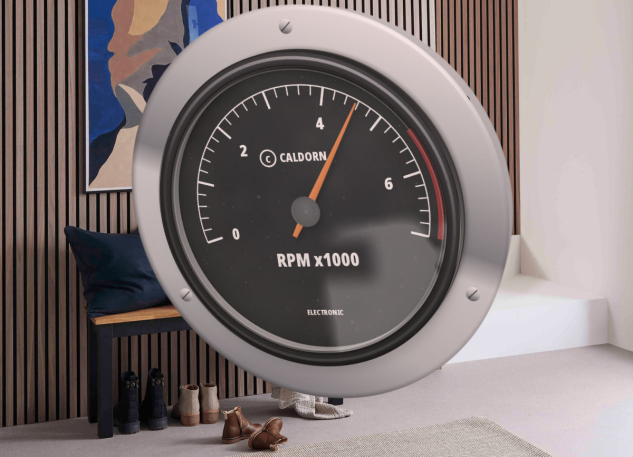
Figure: 4600rpm
